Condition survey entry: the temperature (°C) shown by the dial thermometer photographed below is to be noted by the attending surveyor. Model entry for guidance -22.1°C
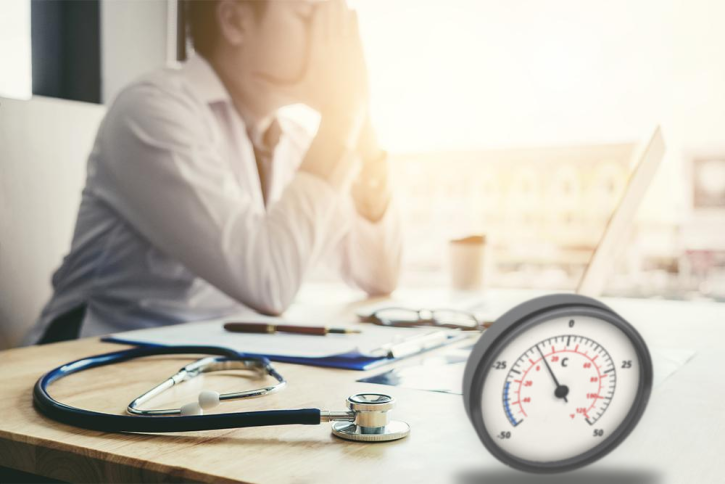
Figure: -12.5°C
